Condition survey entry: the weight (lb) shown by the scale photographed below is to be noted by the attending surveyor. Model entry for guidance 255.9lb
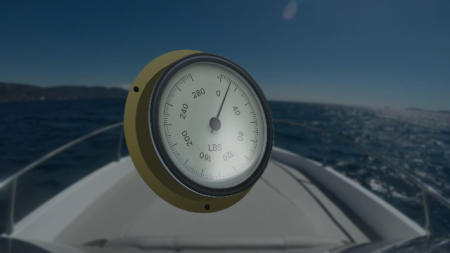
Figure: 10lb
